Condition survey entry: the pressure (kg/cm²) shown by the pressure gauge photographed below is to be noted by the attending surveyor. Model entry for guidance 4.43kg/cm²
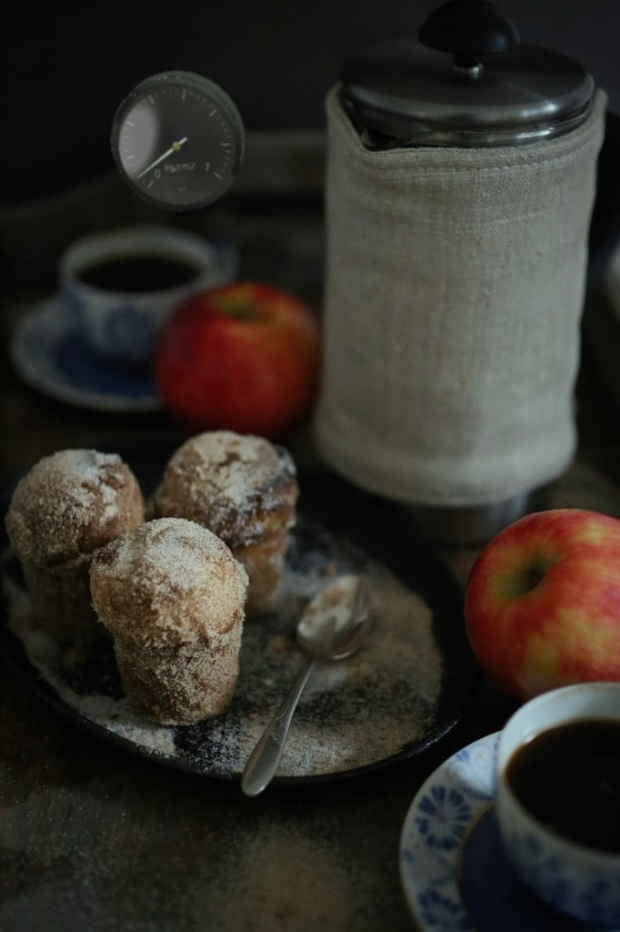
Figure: 0.4kg/cm²
